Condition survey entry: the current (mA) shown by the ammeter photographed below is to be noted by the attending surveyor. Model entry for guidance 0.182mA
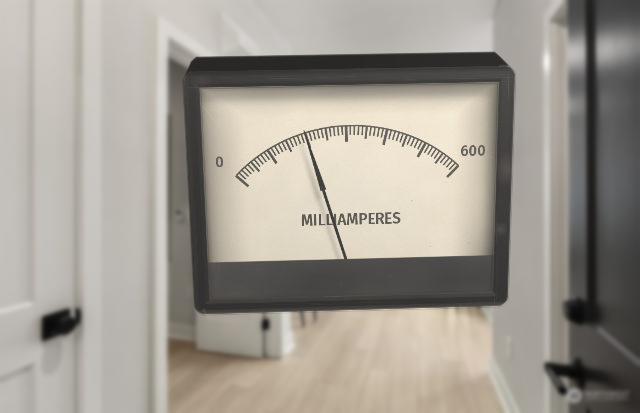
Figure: 200mA
